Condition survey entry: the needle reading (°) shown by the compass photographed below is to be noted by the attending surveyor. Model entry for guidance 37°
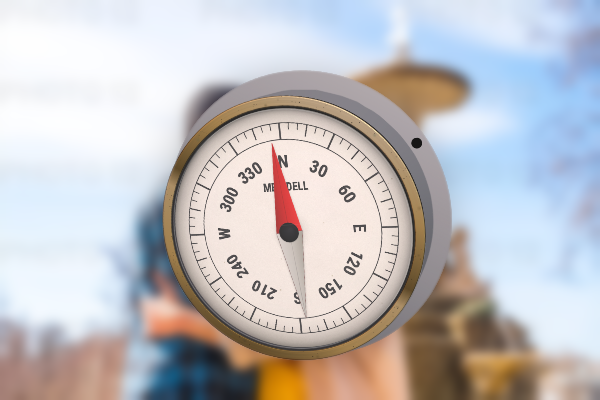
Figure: 355°
